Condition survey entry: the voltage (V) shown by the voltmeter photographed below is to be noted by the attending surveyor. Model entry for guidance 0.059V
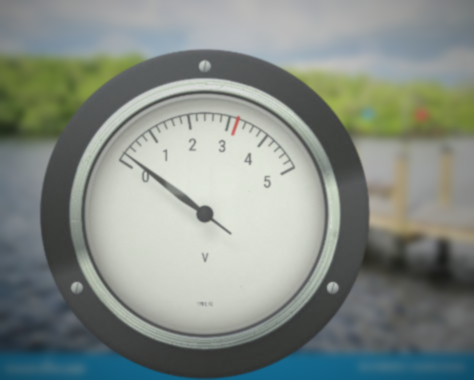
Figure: 0.2V
